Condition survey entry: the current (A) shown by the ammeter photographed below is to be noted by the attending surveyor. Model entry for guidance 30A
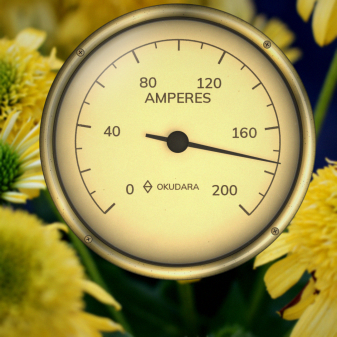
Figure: 175A
